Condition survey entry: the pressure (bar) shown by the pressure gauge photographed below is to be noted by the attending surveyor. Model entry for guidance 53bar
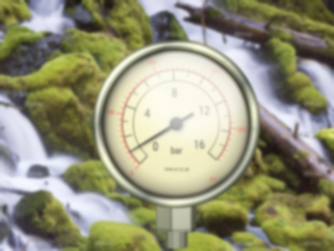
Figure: 1bar
